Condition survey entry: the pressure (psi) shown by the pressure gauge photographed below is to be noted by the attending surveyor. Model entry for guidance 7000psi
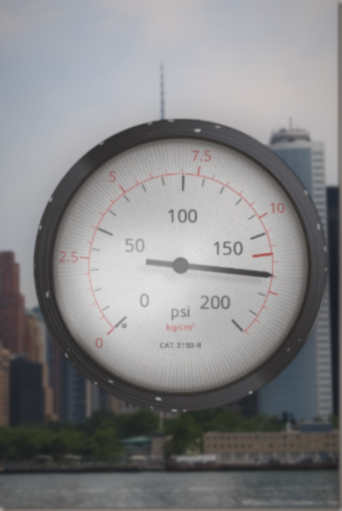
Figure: 170psi
